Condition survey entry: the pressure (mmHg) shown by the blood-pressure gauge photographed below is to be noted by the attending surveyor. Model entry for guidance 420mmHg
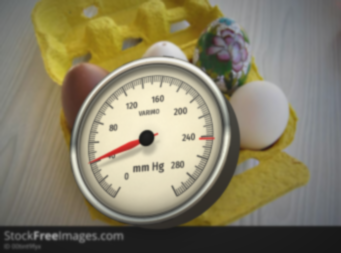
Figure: 40mmHg
